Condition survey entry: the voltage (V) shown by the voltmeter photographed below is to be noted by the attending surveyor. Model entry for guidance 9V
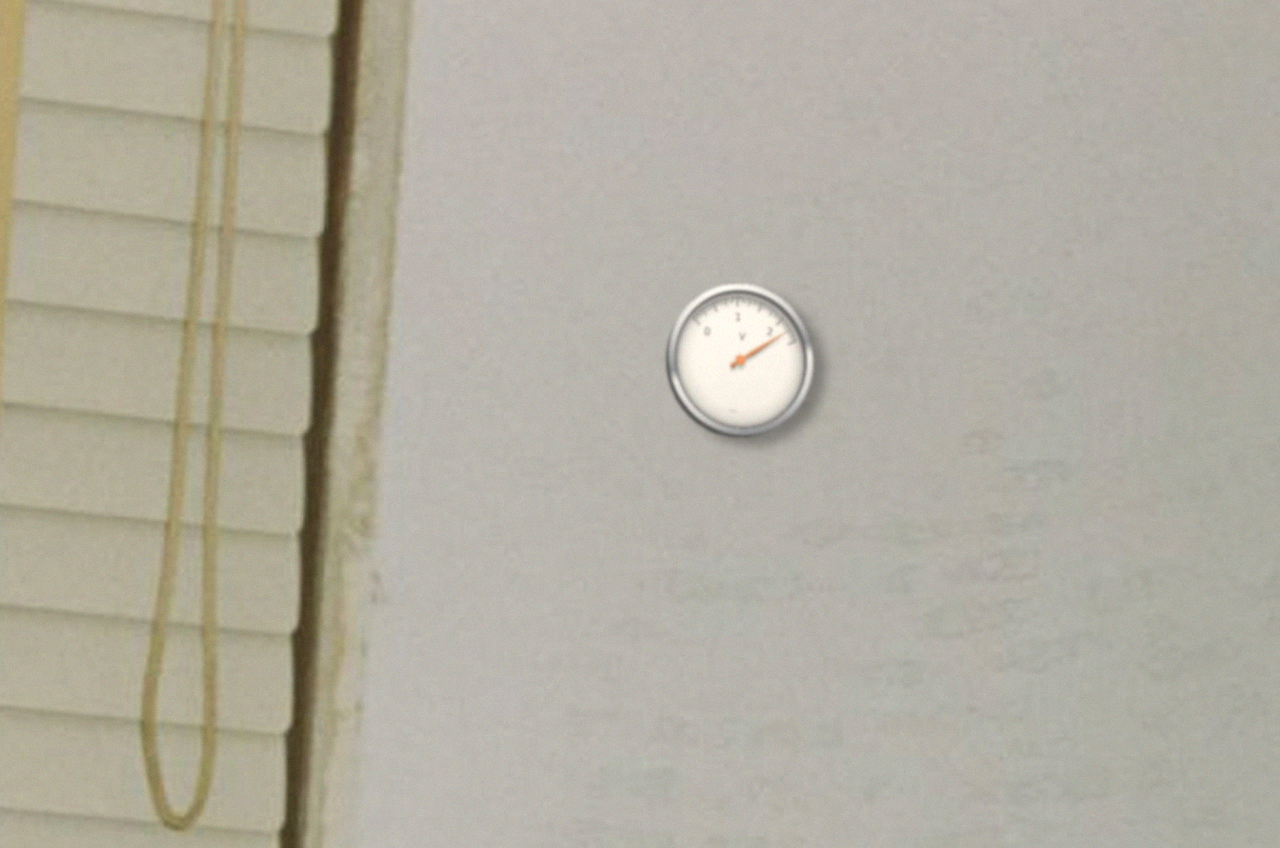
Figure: 2.25V
